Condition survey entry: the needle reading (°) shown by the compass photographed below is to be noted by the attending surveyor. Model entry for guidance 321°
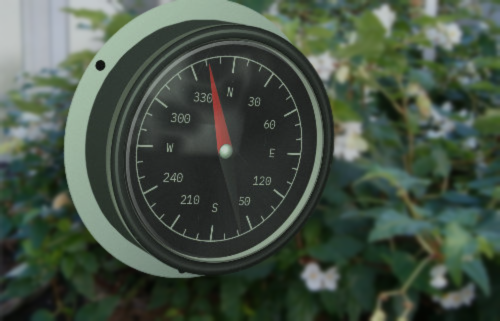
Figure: 340°
